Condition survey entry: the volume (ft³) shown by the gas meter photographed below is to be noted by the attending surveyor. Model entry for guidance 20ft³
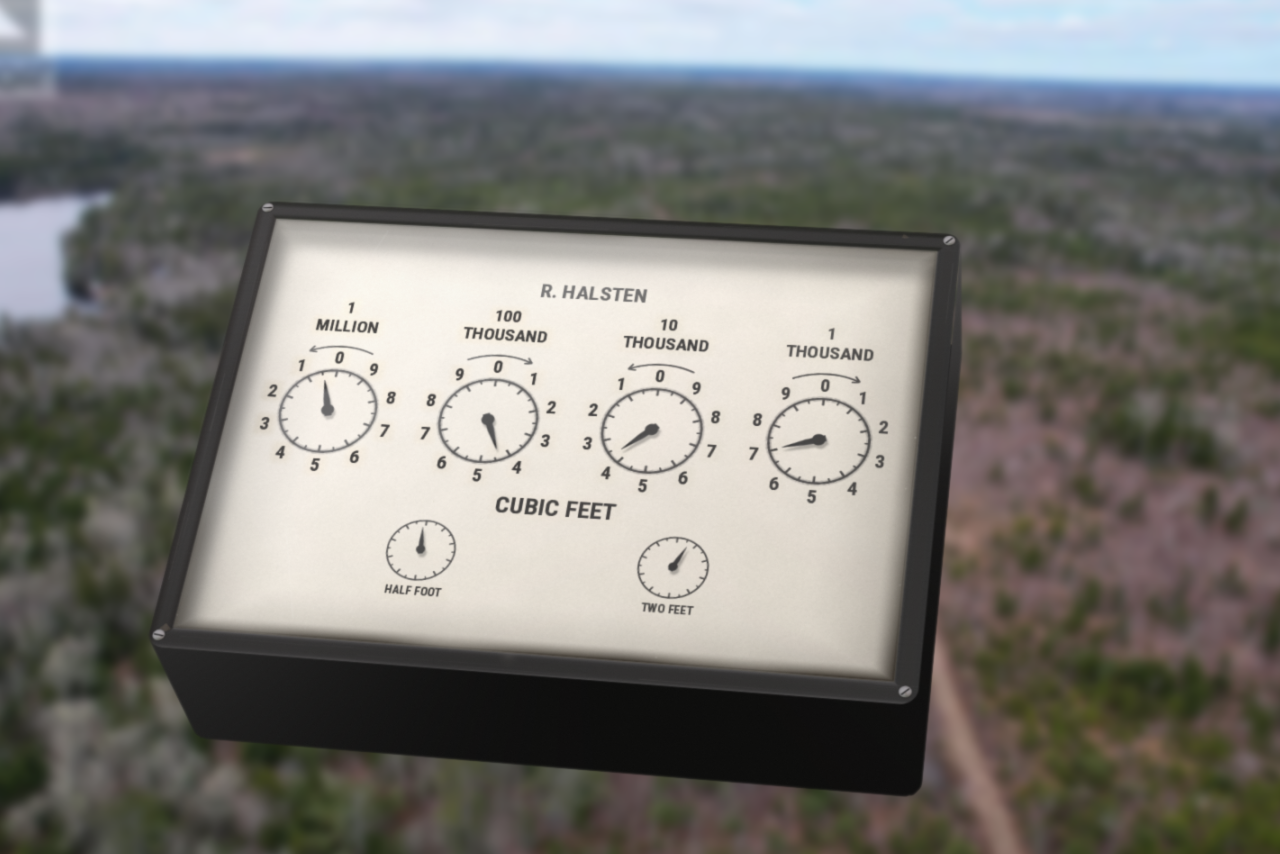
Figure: 43700ft³
